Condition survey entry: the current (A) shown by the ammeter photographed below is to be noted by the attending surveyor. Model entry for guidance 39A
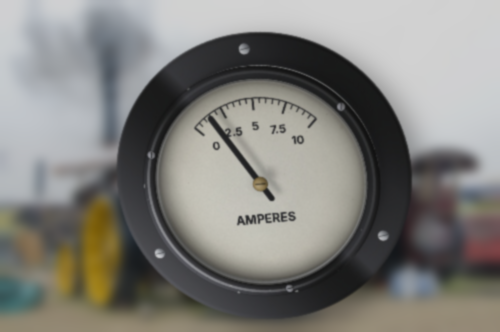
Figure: 1.5A
